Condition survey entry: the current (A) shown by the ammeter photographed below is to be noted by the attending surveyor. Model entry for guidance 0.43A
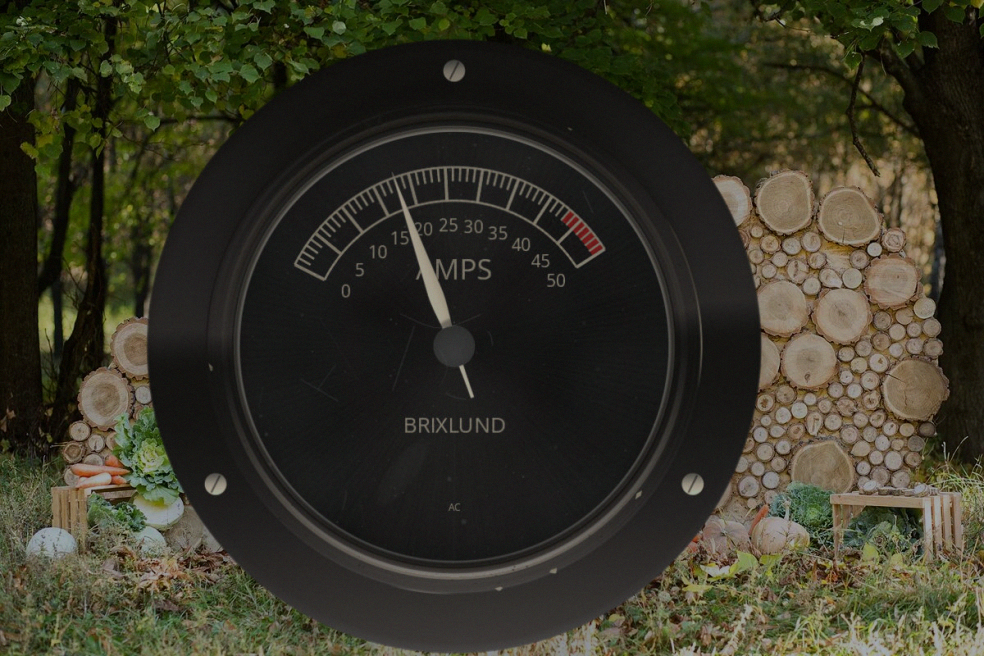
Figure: 18A
